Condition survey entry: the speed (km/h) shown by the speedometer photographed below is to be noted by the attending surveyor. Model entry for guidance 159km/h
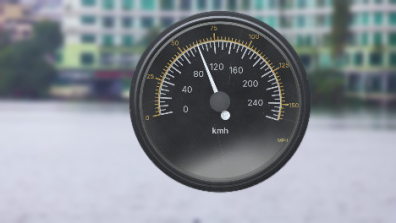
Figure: 100km/h
